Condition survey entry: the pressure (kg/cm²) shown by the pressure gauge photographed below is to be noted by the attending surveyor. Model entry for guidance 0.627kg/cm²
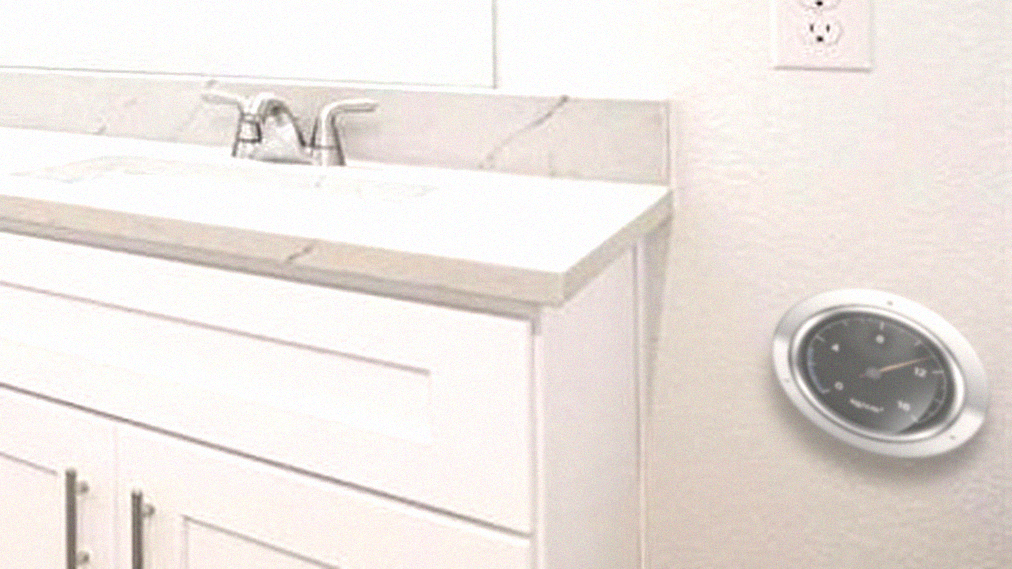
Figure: 11kg/cm²
